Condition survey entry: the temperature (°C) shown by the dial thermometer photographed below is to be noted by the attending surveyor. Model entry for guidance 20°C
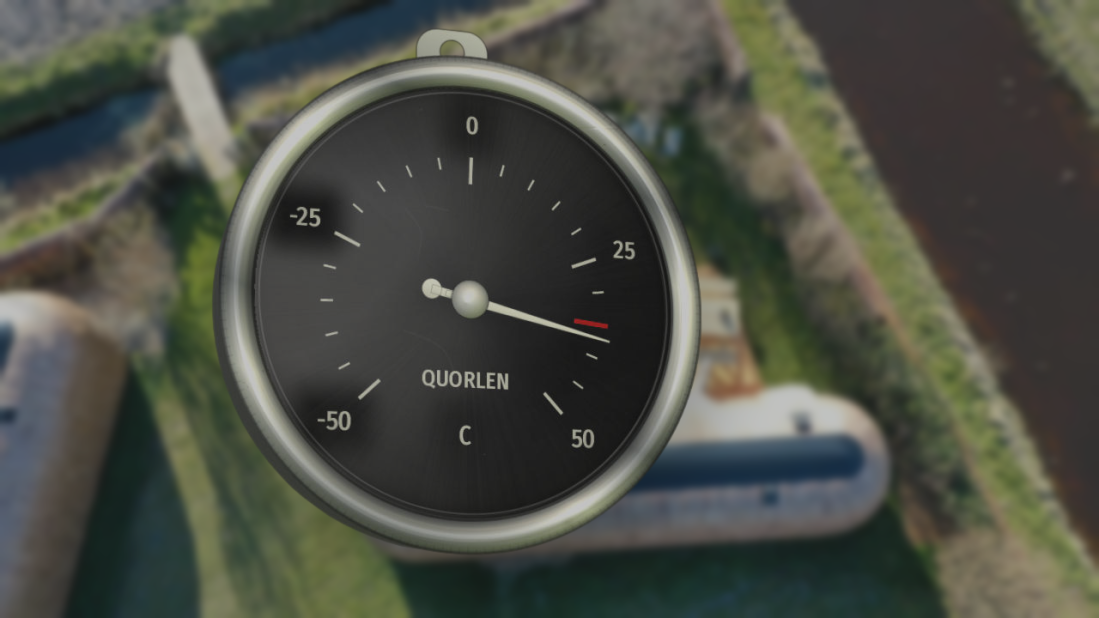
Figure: 37.5°C
